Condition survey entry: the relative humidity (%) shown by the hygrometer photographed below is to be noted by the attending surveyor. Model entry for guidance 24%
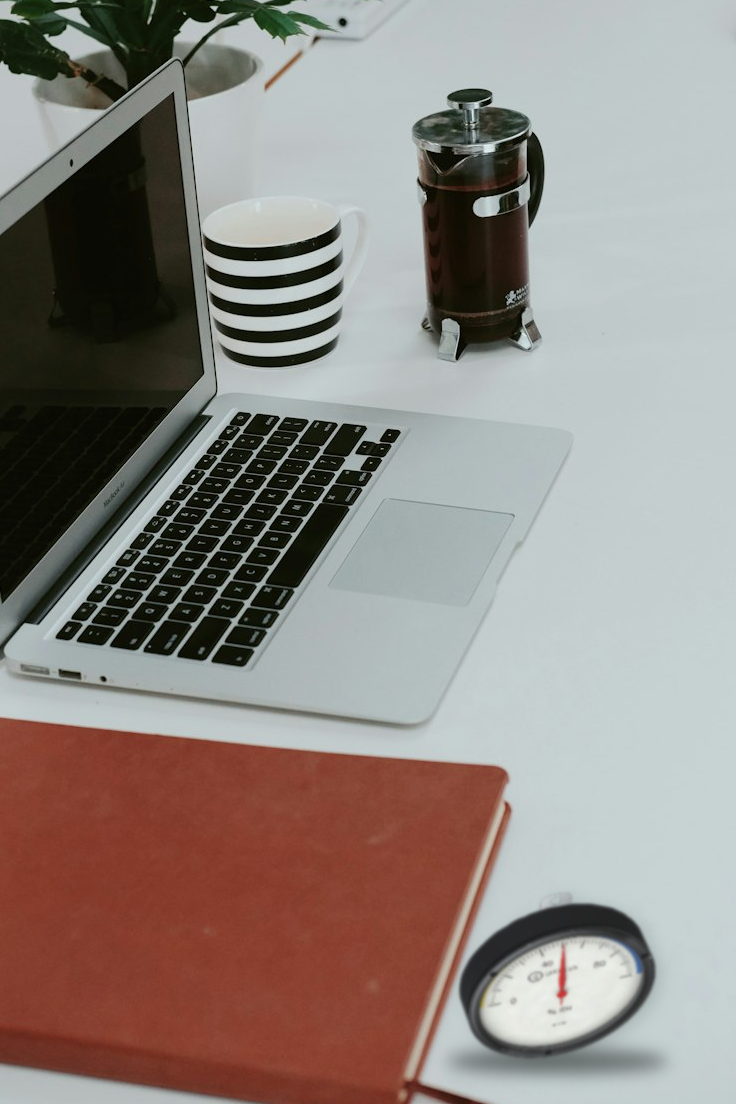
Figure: 50%
